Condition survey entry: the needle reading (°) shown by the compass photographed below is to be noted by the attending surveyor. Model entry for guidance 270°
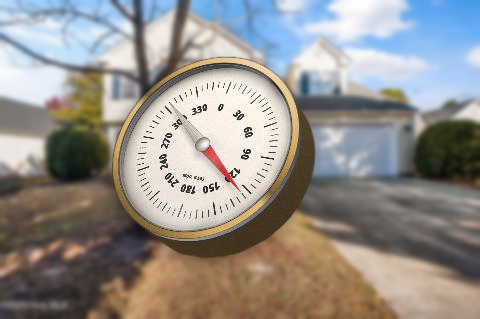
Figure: 125°
